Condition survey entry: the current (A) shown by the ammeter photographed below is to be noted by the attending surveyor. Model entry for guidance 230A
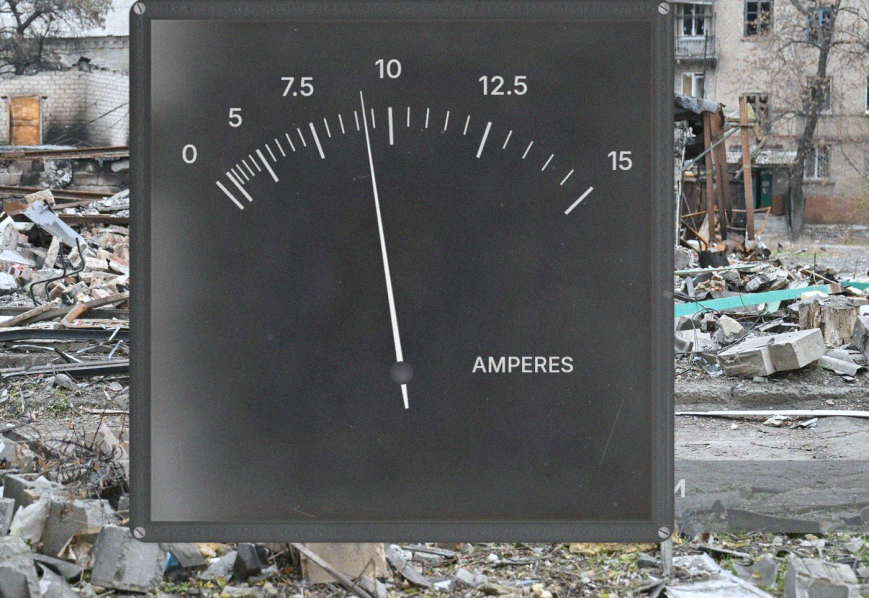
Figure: 9.25A
